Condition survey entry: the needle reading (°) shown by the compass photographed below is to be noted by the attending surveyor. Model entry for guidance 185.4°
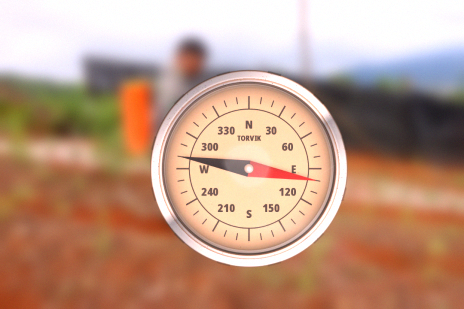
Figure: 100°
